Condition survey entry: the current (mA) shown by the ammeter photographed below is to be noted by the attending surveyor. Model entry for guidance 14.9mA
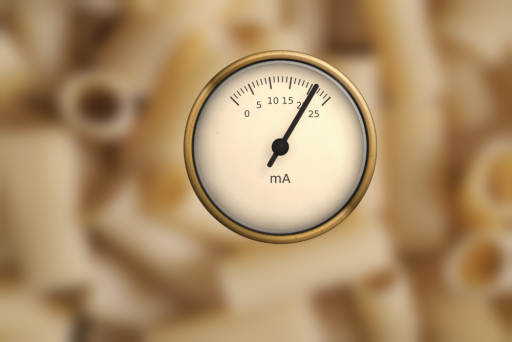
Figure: 21mA
